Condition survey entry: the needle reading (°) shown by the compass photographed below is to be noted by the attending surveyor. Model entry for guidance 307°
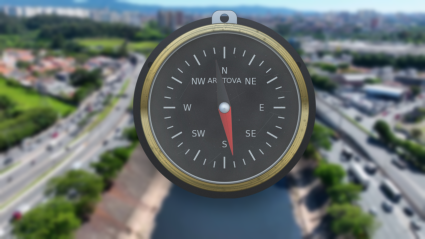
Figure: 170°
